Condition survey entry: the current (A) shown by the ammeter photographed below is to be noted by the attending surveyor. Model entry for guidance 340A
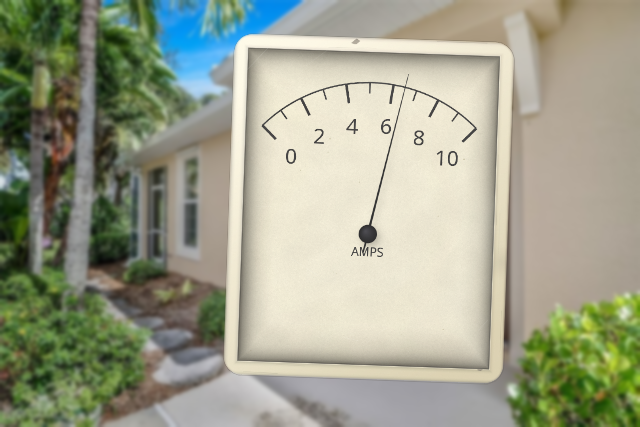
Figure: 6.5A
